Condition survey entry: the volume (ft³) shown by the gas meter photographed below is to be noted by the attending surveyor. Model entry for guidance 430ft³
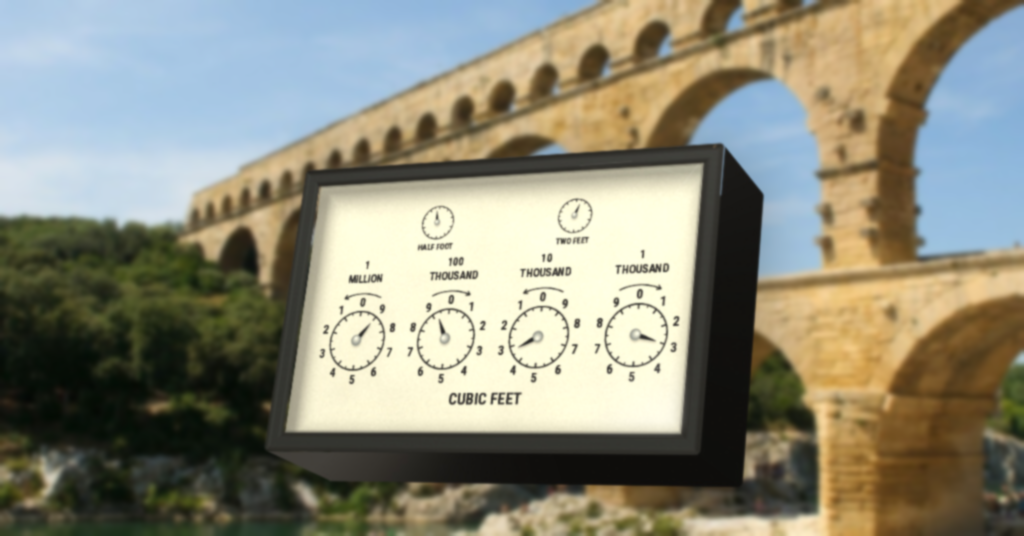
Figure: 893300ft³
